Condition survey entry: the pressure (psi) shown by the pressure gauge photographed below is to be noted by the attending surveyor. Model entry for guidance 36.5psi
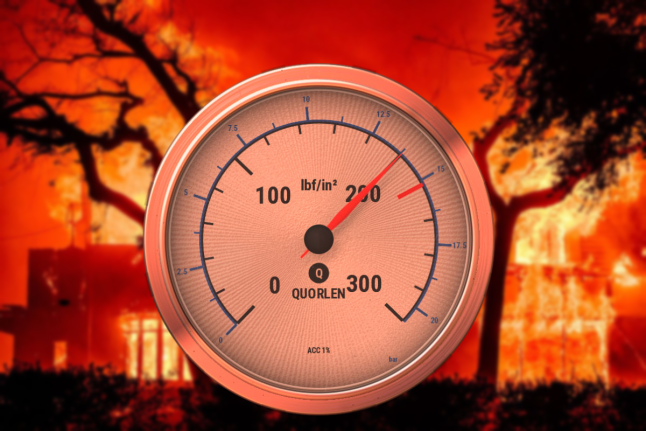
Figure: 200psi
